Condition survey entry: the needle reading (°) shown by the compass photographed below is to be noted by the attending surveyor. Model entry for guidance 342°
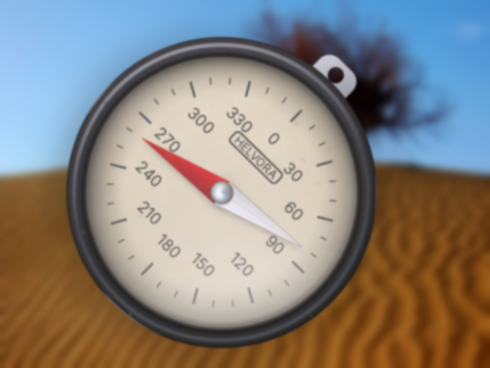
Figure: 260°
